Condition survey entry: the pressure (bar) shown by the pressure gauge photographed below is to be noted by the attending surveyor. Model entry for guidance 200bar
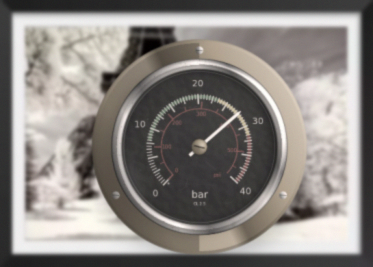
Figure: 27.5bar
